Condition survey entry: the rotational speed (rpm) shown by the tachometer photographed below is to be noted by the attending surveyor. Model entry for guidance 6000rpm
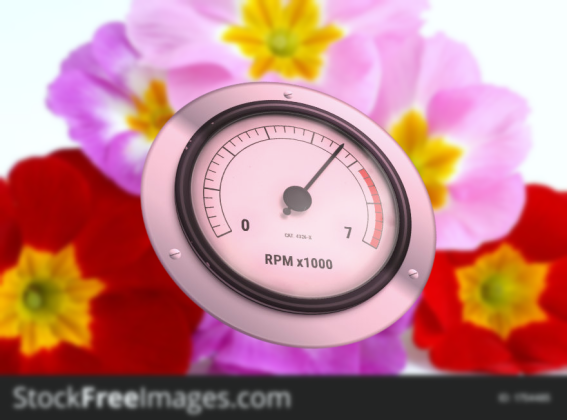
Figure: 4600rpm
